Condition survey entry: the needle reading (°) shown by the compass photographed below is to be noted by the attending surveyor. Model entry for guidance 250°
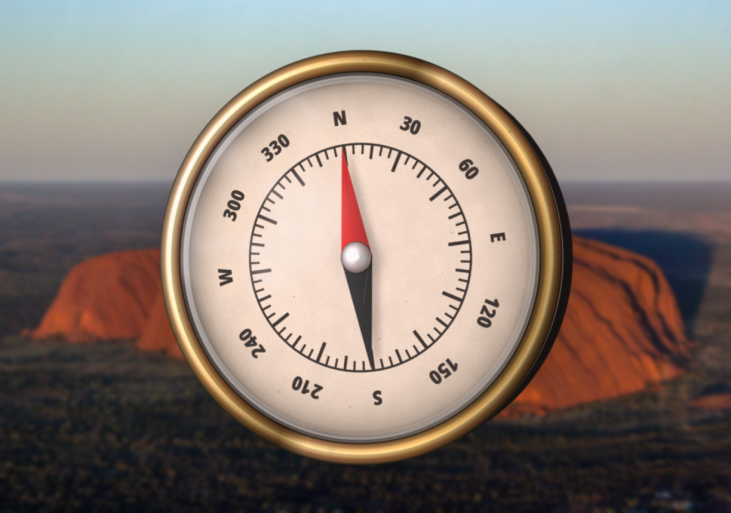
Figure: 0°
